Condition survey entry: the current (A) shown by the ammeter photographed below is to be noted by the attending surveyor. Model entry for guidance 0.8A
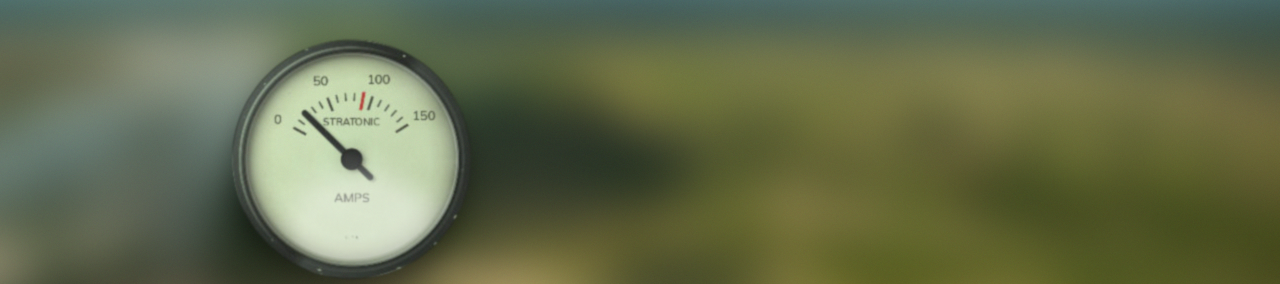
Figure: 20A
